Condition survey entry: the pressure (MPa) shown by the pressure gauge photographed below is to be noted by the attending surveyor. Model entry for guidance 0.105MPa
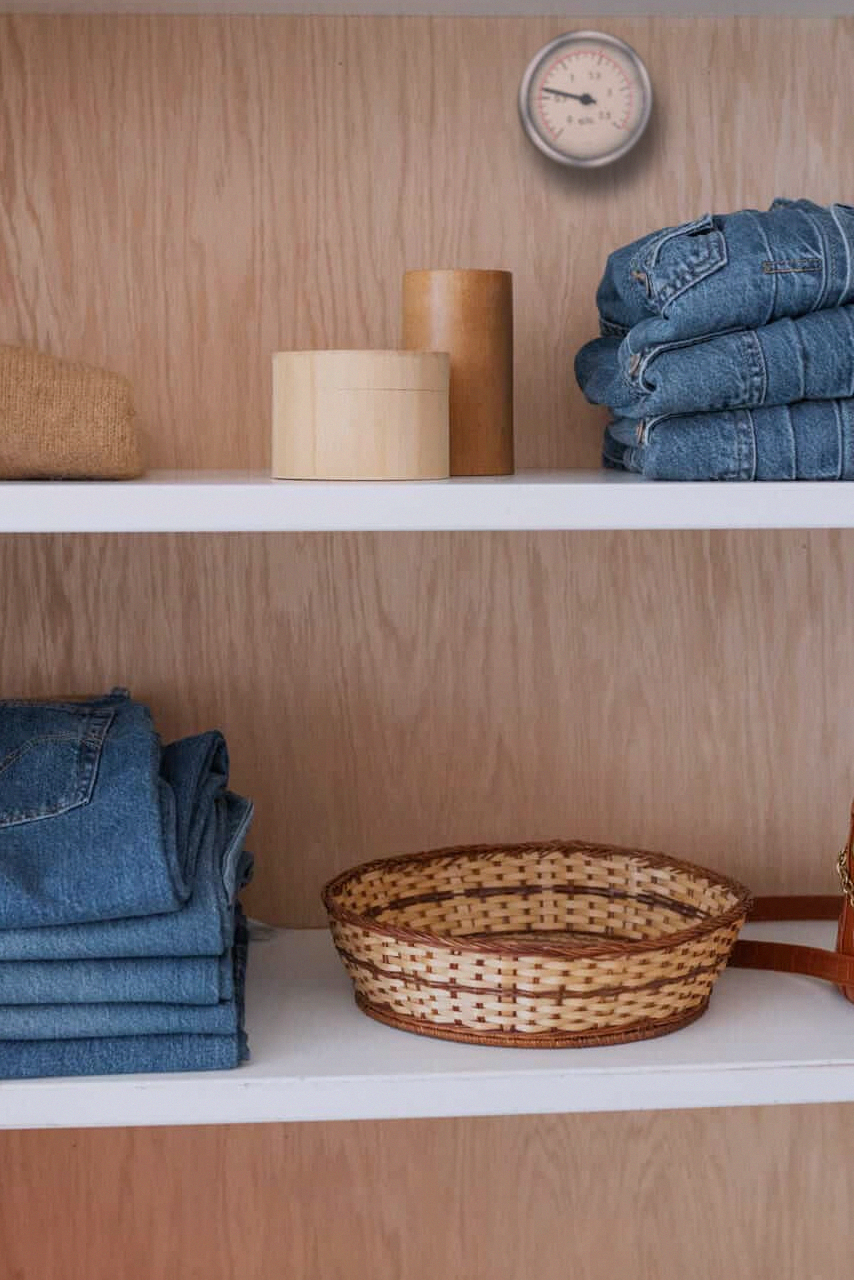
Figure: 0.6MPa
